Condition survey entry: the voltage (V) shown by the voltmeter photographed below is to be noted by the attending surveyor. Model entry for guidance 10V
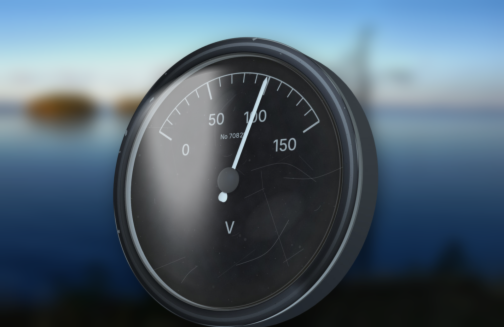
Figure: 100V
